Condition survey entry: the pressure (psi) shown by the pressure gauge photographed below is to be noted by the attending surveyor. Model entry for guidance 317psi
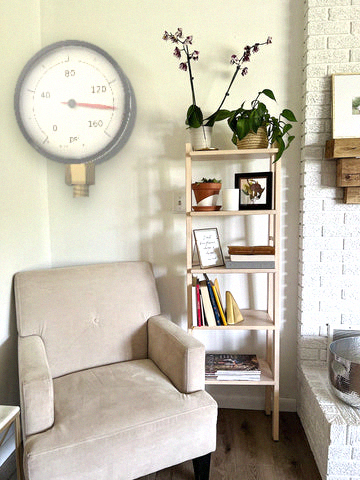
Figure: 140psi
